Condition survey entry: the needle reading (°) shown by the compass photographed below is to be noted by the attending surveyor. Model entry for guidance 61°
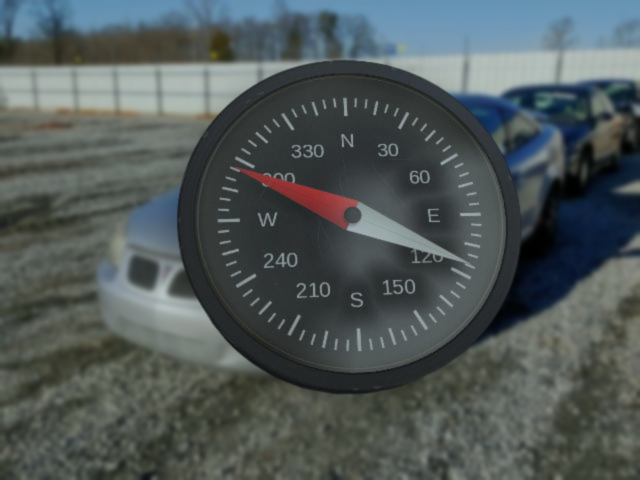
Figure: 295°
